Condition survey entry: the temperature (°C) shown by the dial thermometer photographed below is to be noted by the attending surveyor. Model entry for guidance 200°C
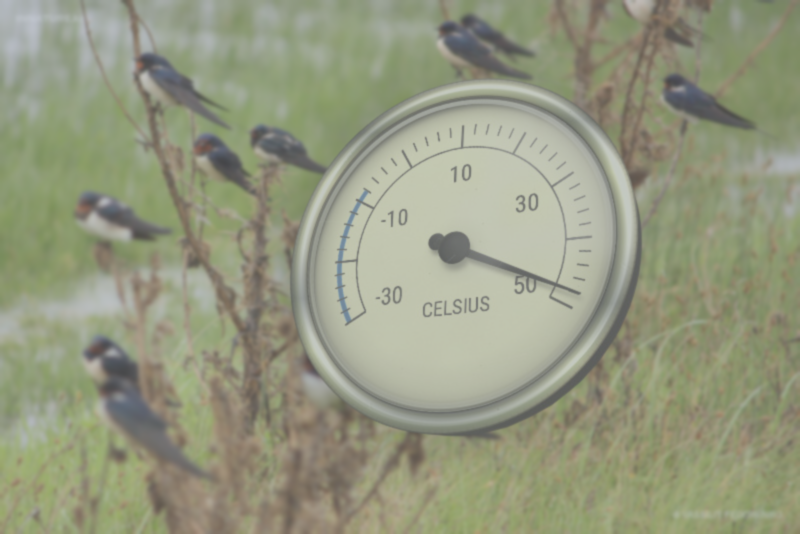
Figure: 48°C
